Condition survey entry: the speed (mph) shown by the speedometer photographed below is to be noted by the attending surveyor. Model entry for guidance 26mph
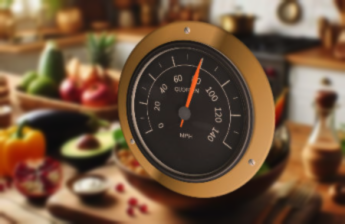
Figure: 80mph
